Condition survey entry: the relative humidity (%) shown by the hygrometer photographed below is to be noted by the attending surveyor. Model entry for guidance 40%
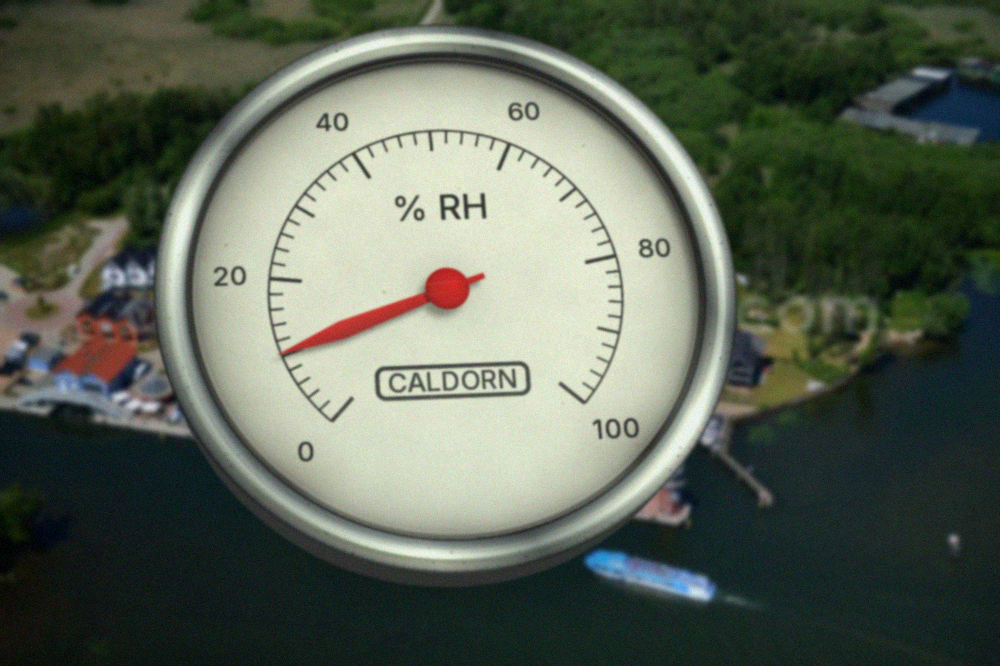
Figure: 10%
